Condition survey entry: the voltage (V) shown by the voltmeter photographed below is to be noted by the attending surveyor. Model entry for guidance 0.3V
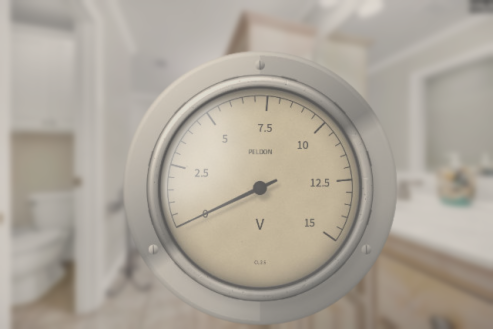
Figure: 0V
